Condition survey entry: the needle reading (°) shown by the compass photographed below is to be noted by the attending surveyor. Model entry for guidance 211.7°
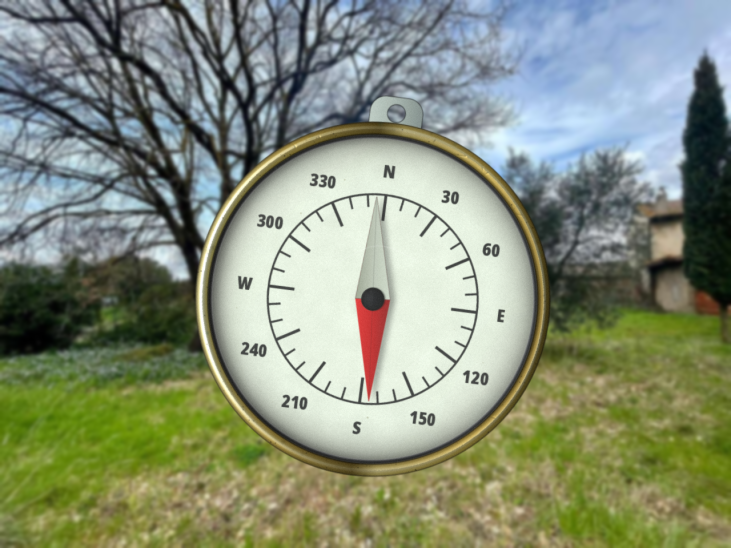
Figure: 175°
